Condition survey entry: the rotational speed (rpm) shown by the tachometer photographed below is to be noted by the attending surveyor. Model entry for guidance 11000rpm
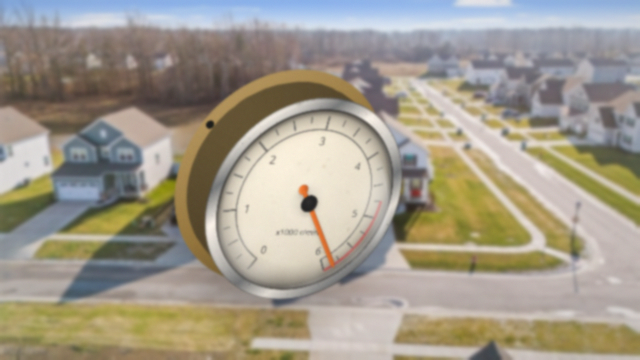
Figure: 5875rpm
